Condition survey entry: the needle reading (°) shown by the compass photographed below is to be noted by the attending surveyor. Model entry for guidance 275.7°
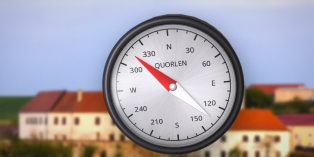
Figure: 315°
